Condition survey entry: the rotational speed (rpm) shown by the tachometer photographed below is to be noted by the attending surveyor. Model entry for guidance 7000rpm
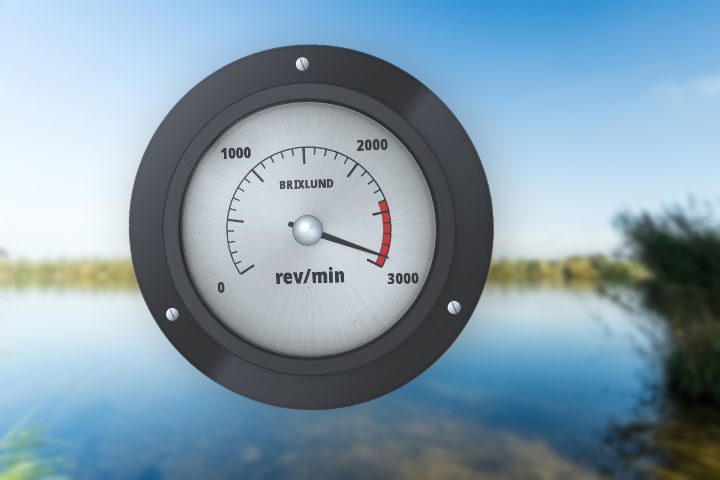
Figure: 2900rpm
